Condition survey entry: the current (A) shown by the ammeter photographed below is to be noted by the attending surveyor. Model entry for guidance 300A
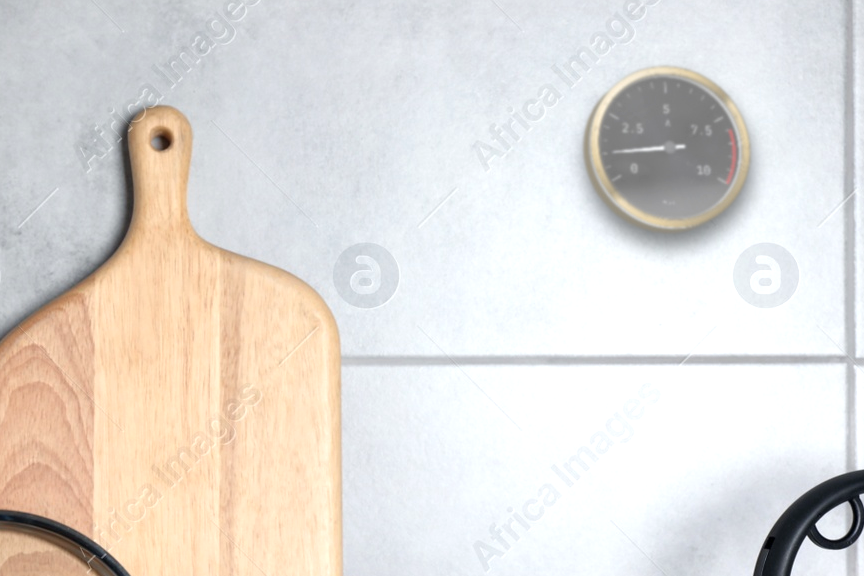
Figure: 1A
